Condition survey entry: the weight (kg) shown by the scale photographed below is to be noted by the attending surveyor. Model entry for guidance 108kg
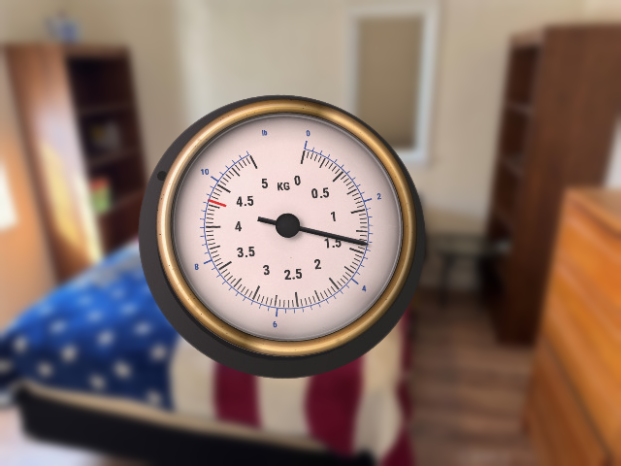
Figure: 1.4kg
